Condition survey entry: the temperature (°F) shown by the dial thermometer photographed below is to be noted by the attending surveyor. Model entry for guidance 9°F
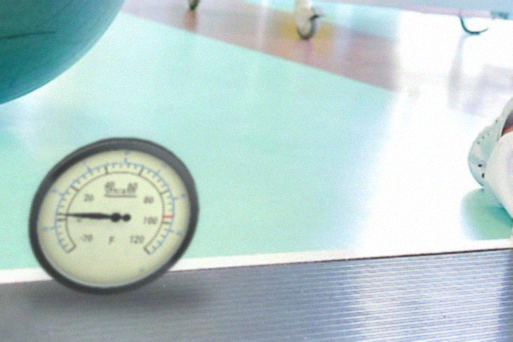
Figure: 4°F
